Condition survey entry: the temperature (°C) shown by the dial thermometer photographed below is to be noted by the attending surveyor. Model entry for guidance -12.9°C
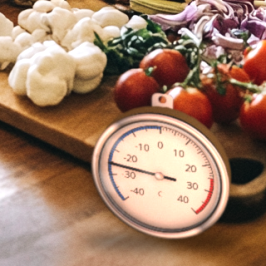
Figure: -25°C
